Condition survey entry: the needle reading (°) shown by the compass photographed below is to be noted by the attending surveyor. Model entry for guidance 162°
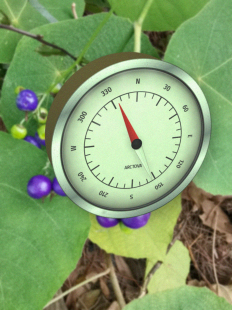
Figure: 335°
